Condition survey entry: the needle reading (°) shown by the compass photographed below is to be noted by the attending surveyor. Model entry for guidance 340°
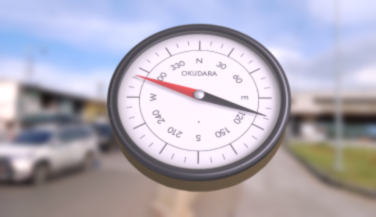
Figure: 290°
